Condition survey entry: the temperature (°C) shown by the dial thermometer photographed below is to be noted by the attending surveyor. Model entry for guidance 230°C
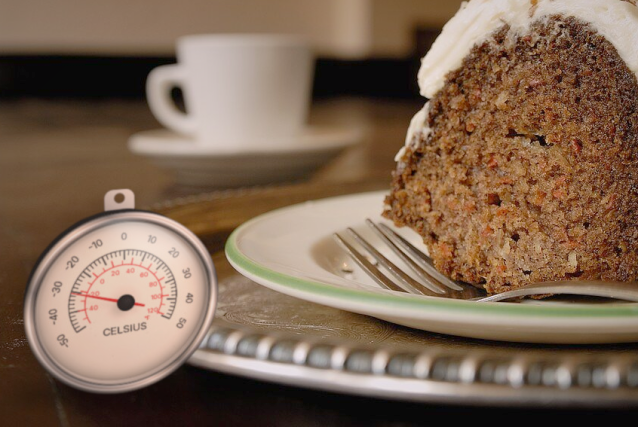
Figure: -30°C
